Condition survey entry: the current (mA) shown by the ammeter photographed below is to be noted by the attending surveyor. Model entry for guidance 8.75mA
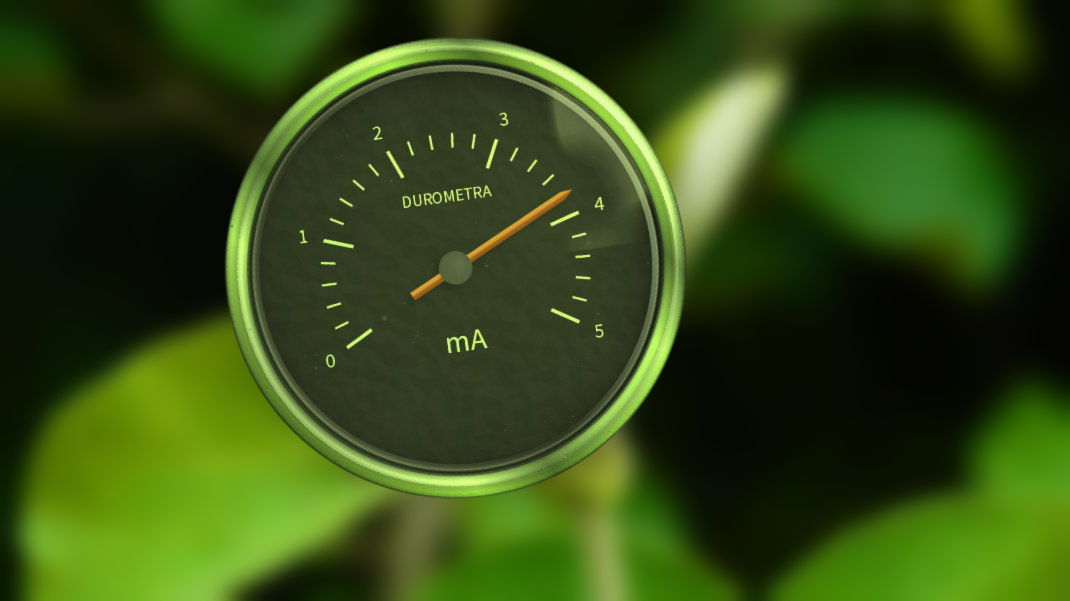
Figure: 3.8mA
